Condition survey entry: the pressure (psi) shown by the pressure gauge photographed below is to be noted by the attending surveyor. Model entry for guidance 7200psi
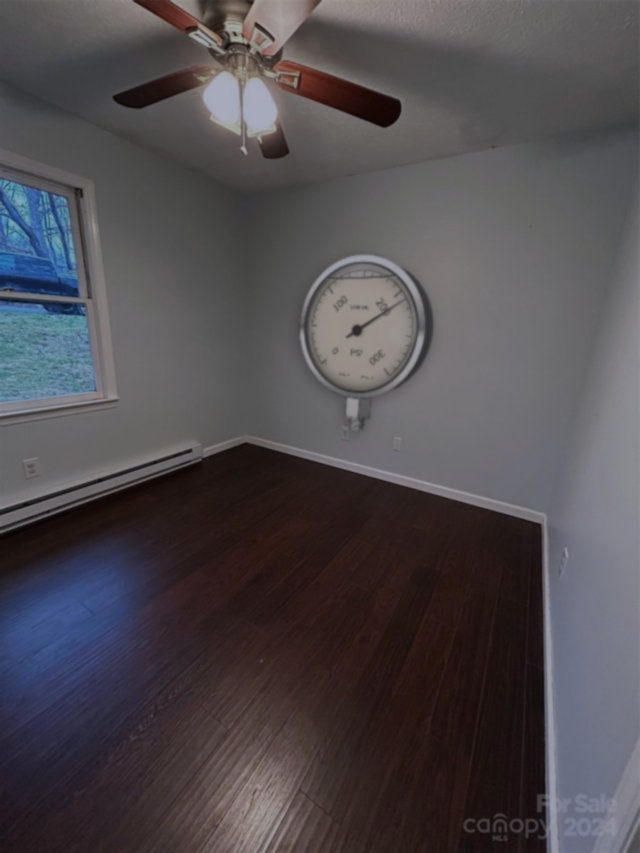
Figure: 210psi
